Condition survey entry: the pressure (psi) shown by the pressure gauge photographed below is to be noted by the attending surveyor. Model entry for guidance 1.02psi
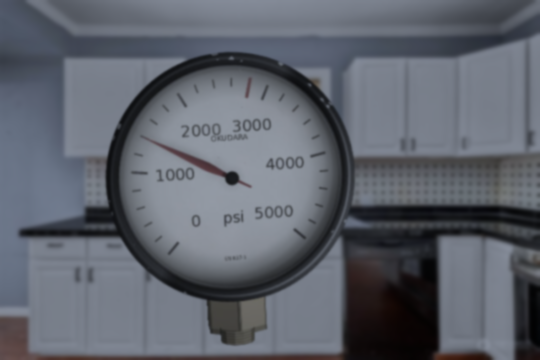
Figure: 1400psi
